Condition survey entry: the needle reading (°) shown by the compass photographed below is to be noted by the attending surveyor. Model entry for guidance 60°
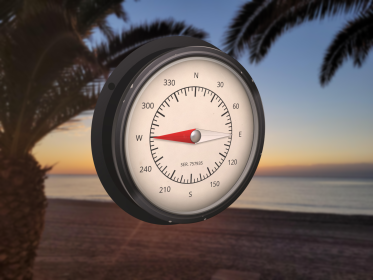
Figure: 270°
